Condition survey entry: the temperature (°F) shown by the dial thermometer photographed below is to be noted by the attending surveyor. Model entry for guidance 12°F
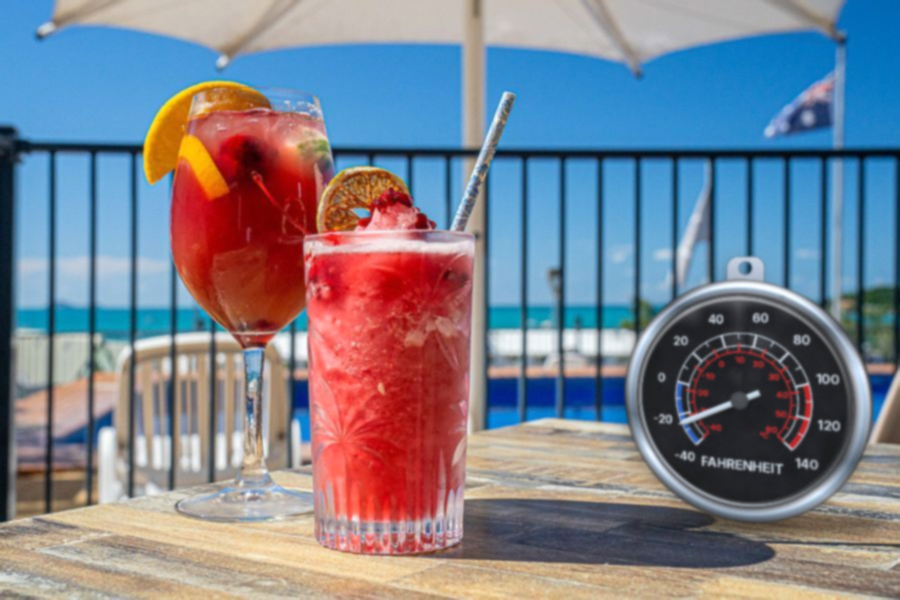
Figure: -25°F
